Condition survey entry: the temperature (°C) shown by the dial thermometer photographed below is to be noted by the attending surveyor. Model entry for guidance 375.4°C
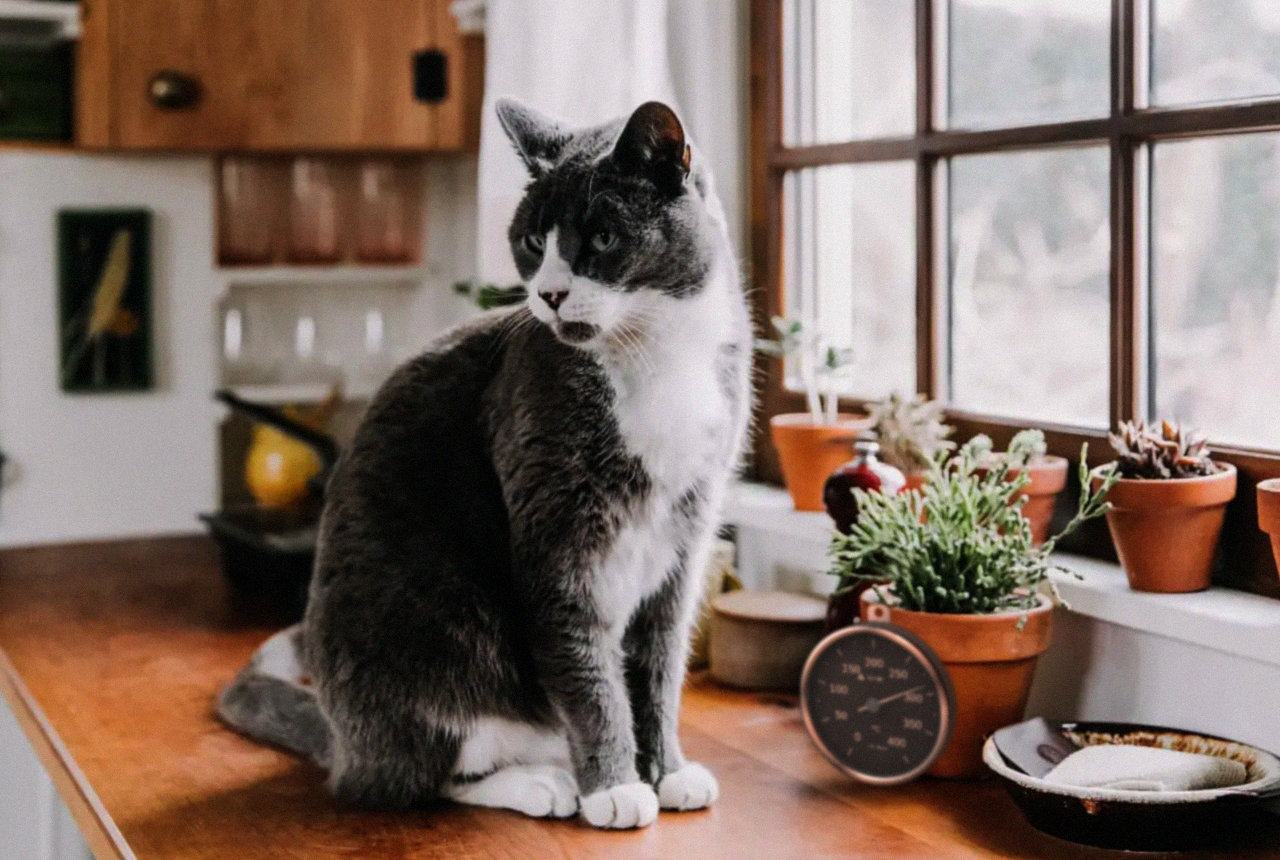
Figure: 287.5°C
